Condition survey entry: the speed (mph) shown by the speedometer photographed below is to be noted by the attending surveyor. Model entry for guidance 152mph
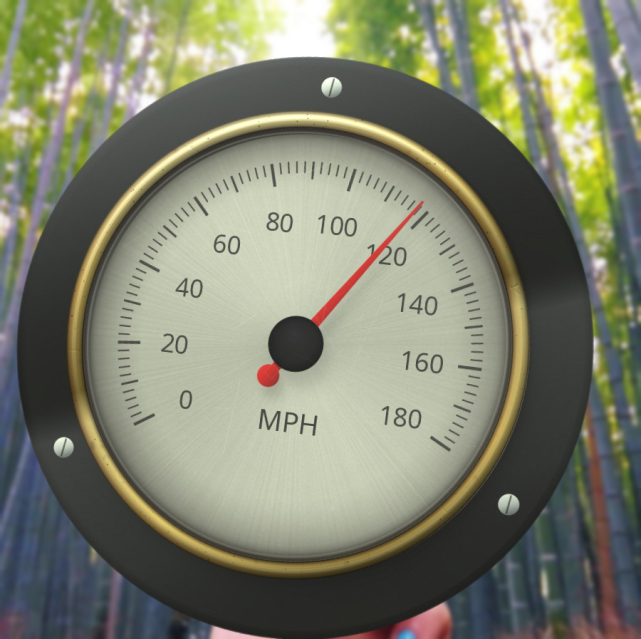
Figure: 118mph
